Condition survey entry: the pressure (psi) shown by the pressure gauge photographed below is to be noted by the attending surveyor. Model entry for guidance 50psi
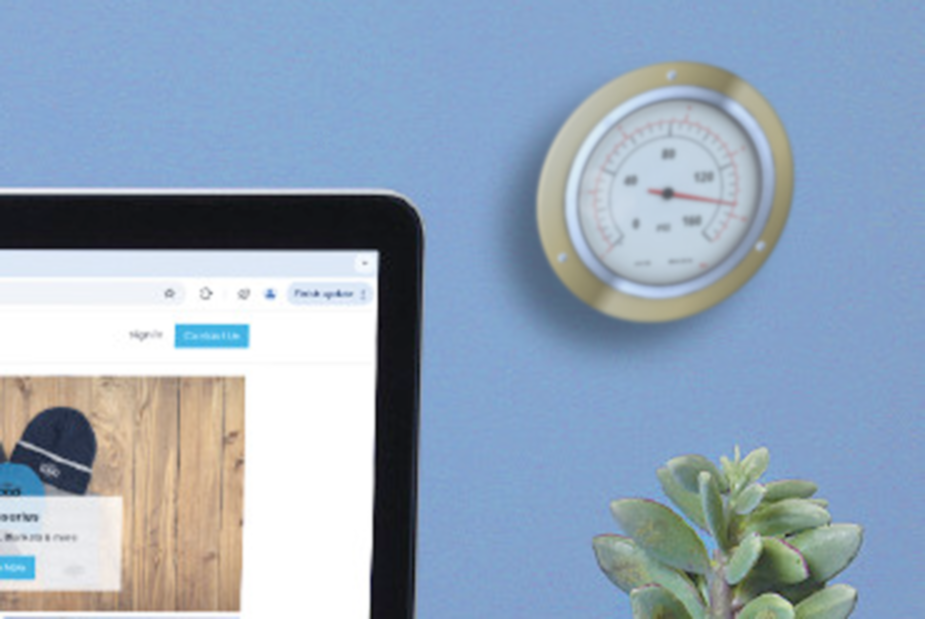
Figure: 140psi
